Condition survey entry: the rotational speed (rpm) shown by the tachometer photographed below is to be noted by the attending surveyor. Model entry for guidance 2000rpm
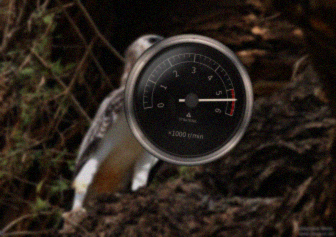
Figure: 5400rpm
